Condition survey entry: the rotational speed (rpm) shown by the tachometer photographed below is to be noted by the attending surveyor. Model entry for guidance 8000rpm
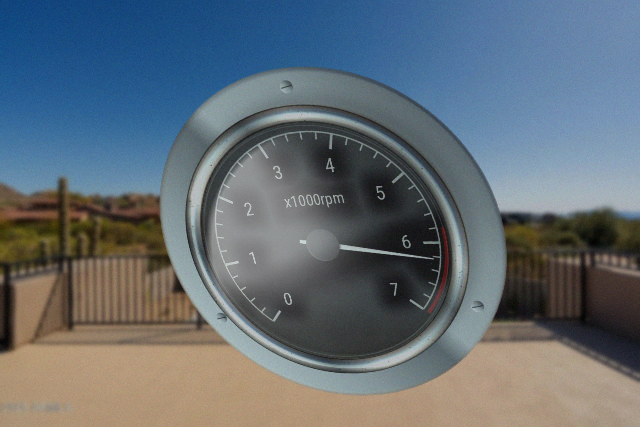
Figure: 6200rpm
